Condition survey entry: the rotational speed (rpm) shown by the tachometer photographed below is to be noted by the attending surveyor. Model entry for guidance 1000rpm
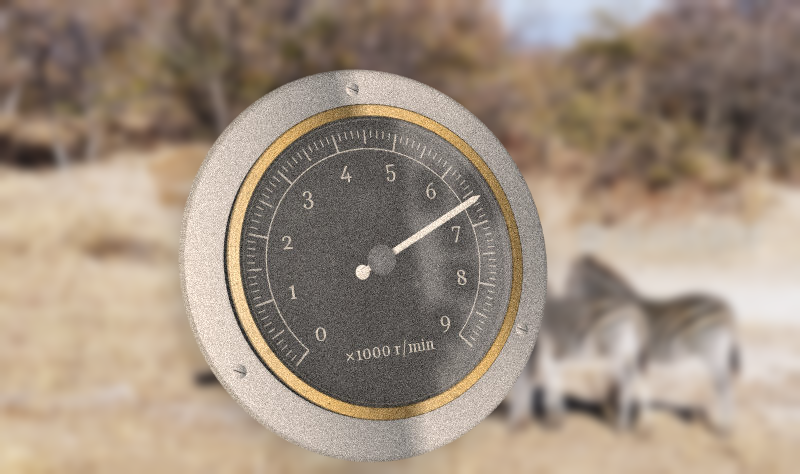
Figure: 6600rpm
